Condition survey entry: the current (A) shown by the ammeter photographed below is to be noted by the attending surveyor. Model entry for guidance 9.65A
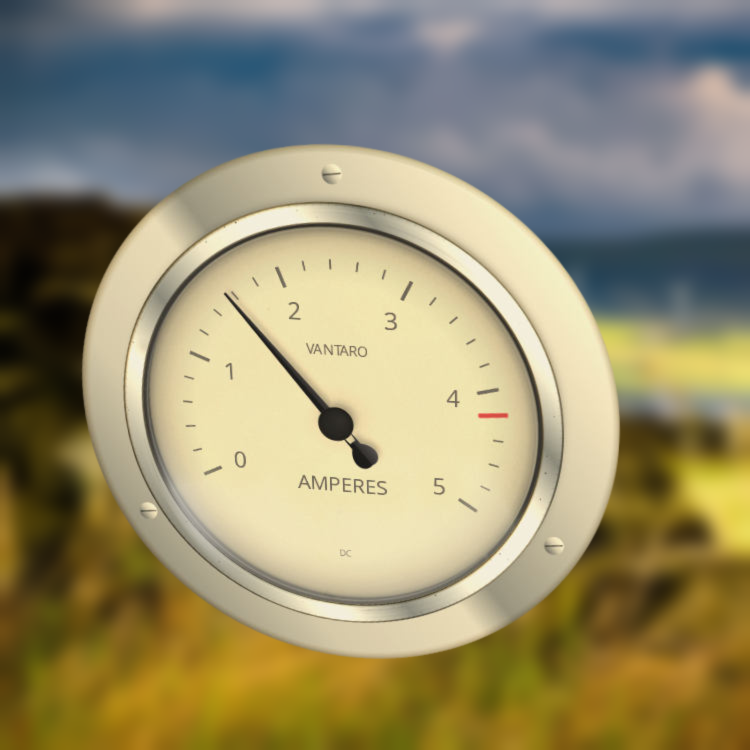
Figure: 1.6A
